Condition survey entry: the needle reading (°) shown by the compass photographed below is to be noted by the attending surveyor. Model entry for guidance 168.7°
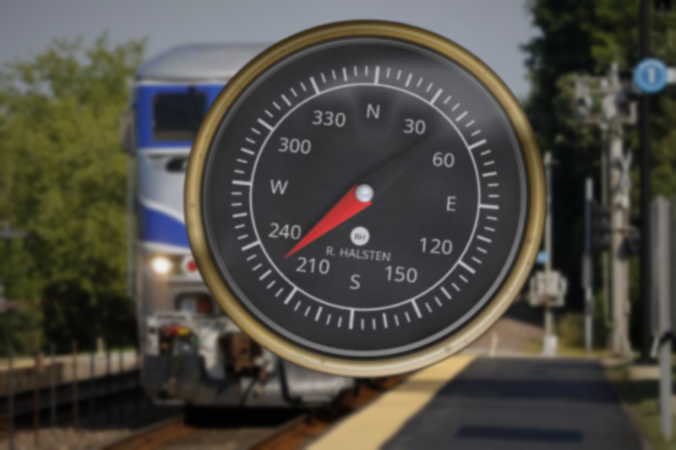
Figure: 225°
